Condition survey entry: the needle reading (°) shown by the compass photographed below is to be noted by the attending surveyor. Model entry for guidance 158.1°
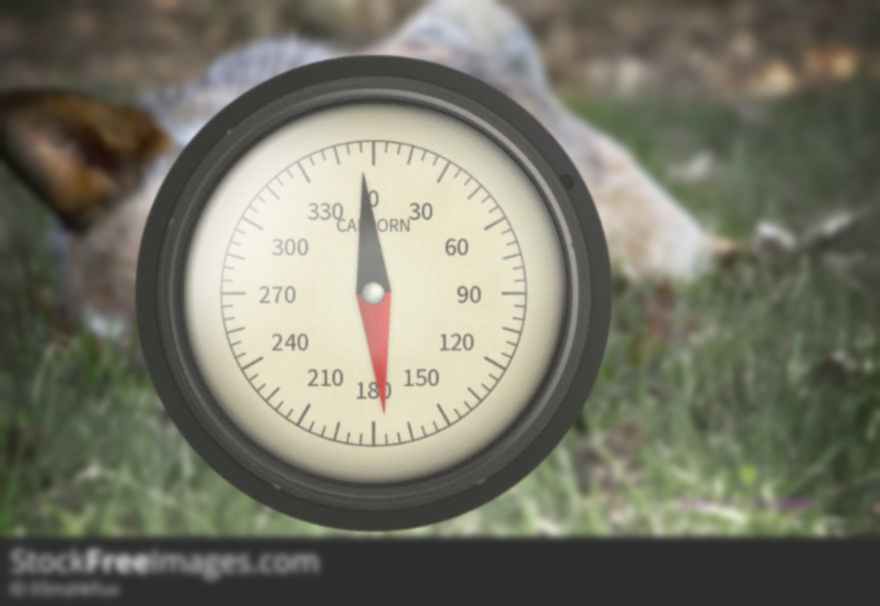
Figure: 175°
